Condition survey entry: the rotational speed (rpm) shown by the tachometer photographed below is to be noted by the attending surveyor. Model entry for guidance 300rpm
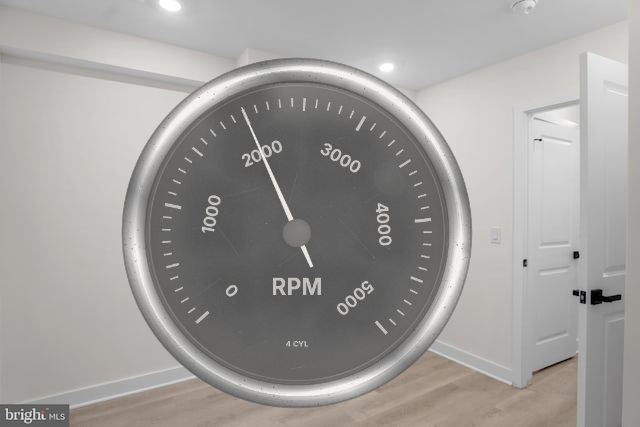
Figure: 2000rpm
